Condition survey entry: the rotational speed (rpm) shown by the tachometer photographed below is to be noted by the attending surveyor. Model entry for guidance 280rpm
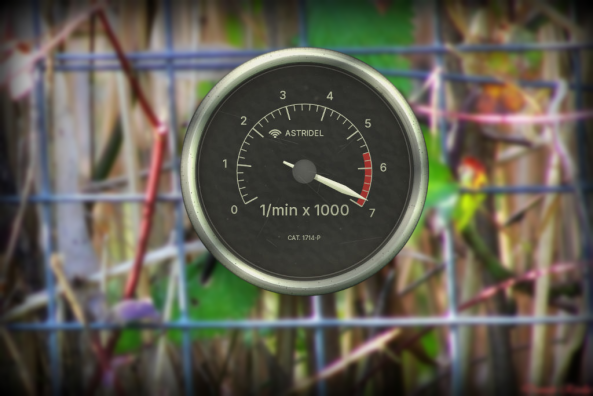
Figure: 6800rpm
